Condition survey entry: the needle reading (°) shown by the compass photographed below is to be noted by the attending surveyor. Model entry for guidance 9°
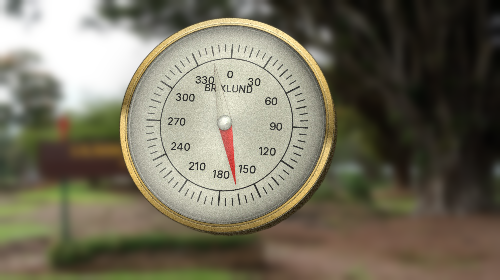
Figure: 165°
